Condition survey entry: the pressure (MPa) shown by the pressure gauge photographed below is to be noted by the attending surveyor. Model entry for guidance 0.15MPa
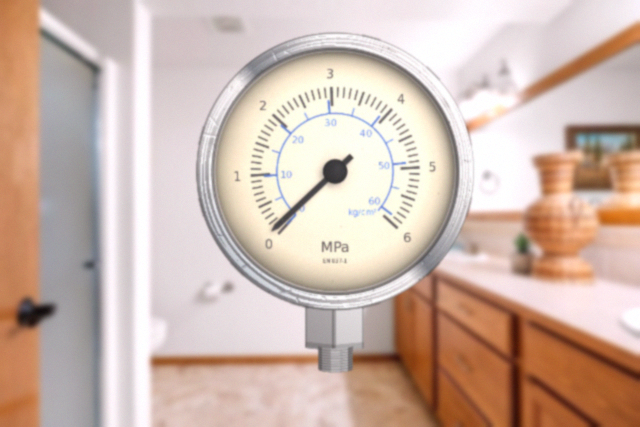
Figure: 0.1MPa
